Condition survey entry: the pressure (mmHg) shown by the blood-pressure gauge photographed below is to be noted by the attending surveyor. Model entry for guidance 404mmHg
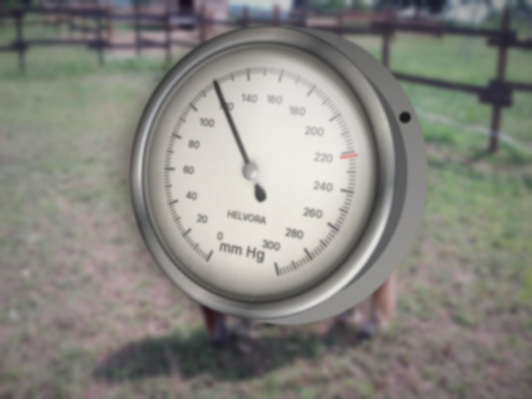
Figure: 120mmHg
